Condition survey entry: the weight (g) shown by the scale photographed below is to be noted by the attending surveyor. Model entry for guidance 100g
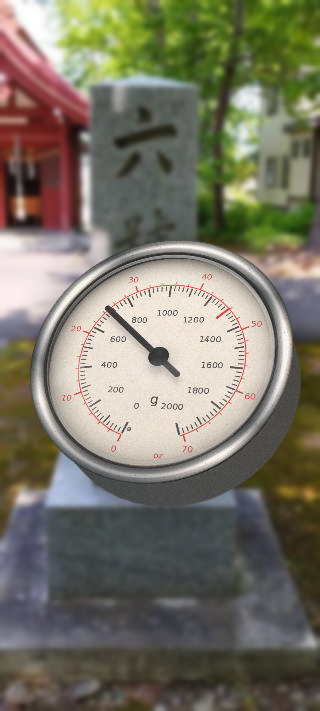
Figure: 700g
